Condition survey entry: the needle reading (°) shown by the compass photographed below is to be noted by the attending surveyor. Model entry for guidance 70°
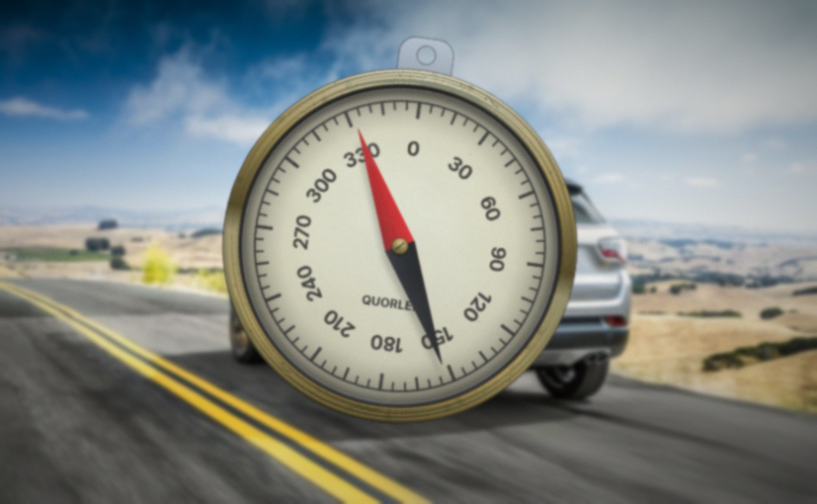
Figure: 332.5°
